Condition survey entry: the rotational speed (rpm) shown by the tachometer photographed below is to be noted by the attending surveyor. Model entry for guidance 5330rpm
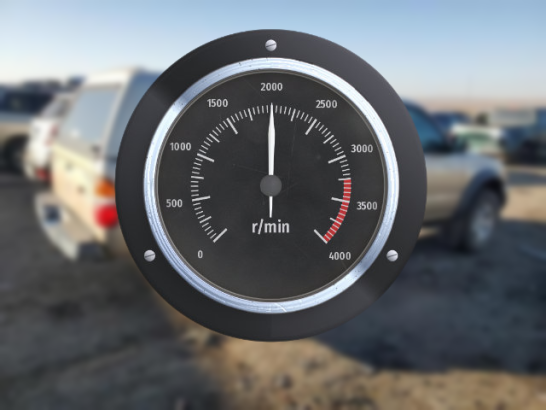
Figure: 2000rpm
